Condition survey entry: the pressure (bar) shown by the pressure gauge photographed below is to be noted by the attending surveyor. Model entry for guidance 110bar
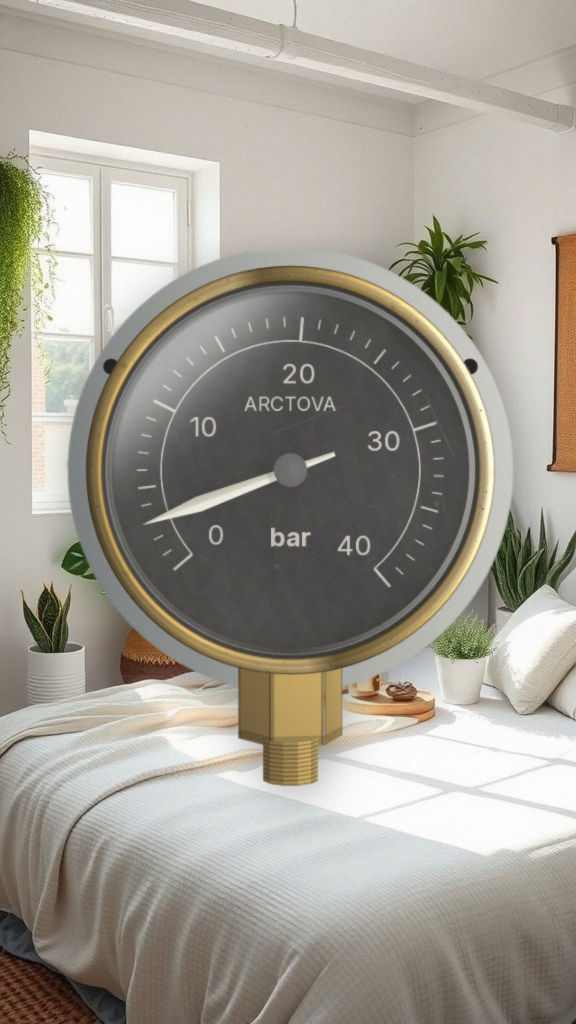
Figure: 3bar
